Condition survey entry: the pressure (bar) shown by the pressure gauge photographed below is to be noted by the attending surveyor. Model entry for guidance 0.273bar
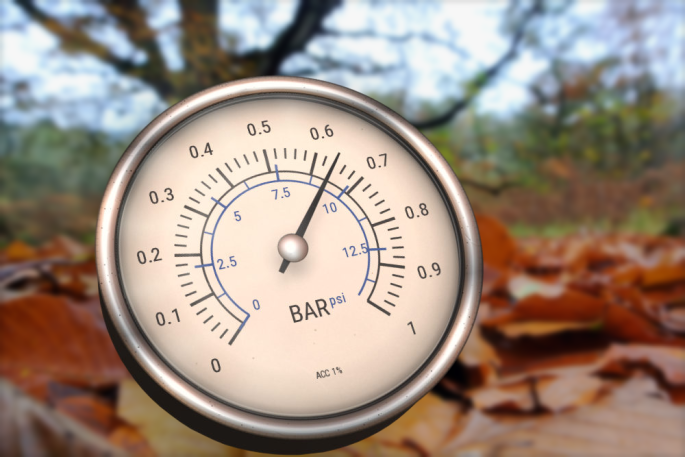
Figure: 0.64bar
